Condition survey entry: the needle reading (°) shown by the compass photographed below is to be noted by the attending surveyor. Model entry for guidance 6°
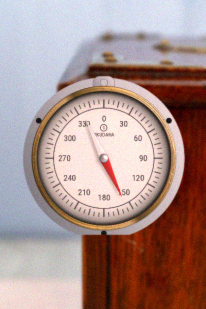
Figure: 155°
